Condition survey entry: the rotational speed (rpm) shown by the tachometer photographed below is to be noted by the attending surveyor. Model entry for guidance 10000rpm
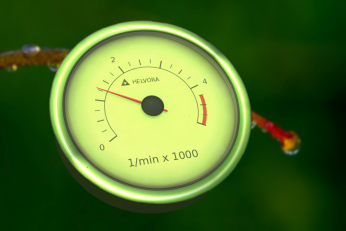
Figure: 1250rpm
